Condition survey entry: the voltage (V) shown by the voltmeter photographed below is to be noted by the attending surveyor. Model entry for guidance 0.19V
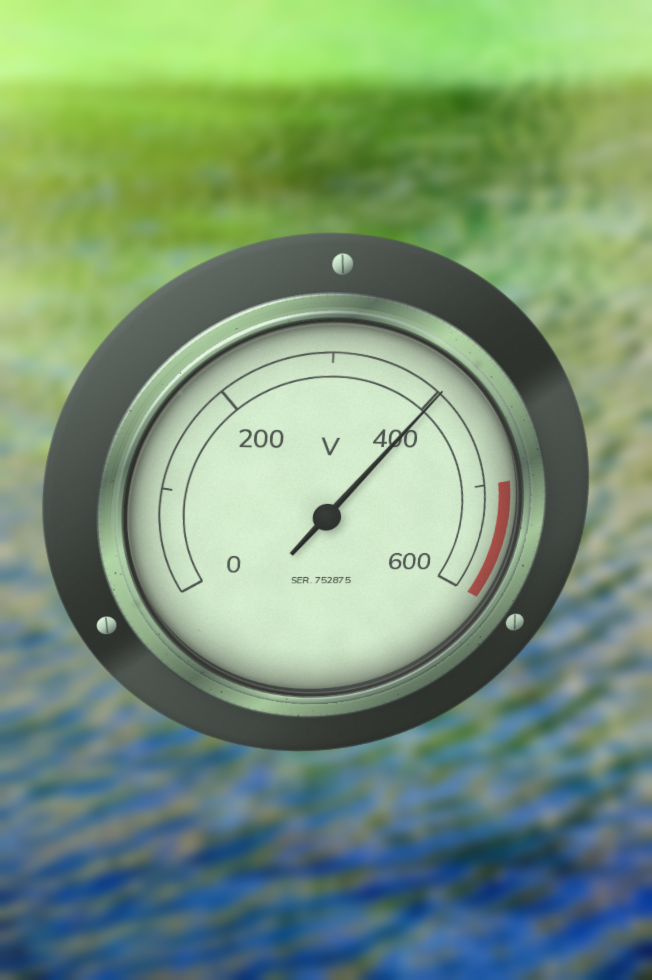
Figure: 400V
